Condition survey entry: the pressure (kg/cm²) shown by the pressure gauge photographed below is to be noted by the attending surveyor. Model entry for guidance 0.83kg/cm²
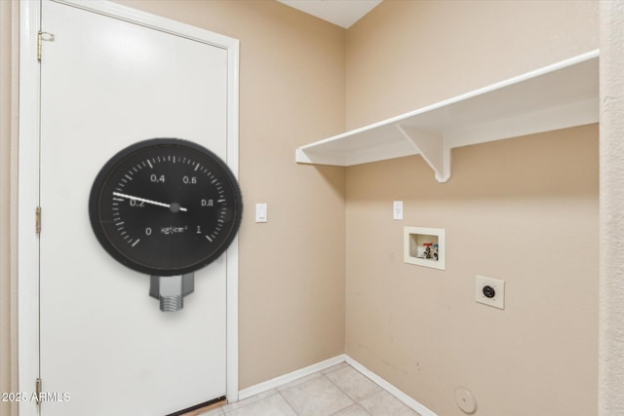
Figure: 0.22kg/cm²
